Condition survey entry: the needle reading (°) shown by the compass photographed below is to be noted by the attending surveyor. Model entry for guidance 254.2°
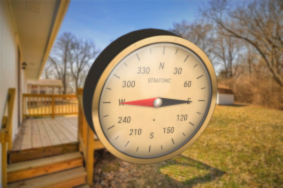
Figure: 270°
